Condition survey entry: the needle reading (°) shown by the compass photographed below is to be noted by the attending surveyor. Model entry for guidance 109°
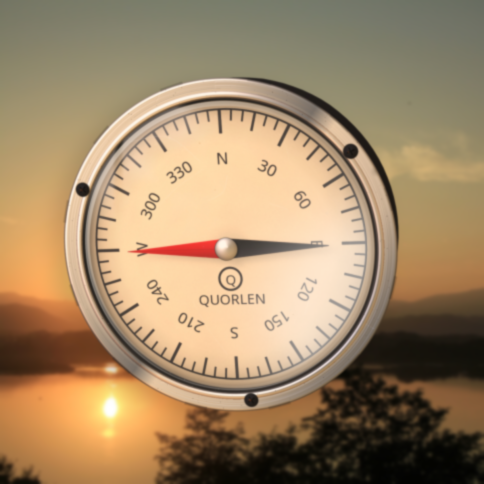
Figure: 270°
